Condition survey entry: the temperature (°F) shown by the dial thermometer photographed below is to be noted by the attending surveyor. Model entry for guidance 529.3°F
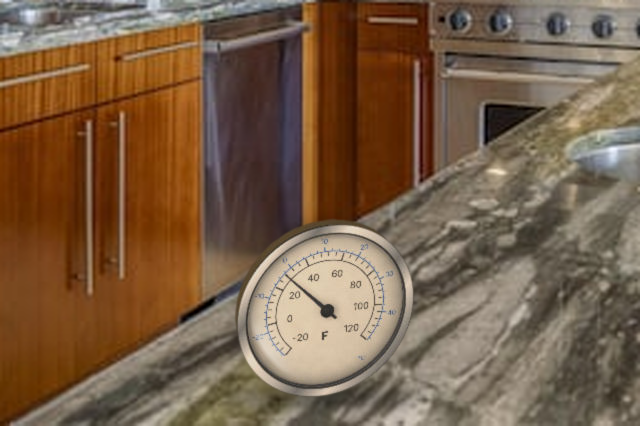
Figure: 28°F
